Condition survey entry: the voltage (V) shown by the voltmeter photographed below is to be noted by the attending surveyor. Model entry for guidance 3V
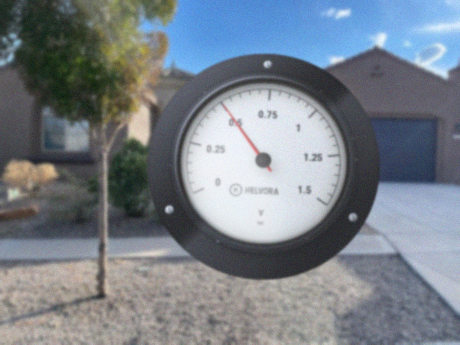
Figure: 0.5V
